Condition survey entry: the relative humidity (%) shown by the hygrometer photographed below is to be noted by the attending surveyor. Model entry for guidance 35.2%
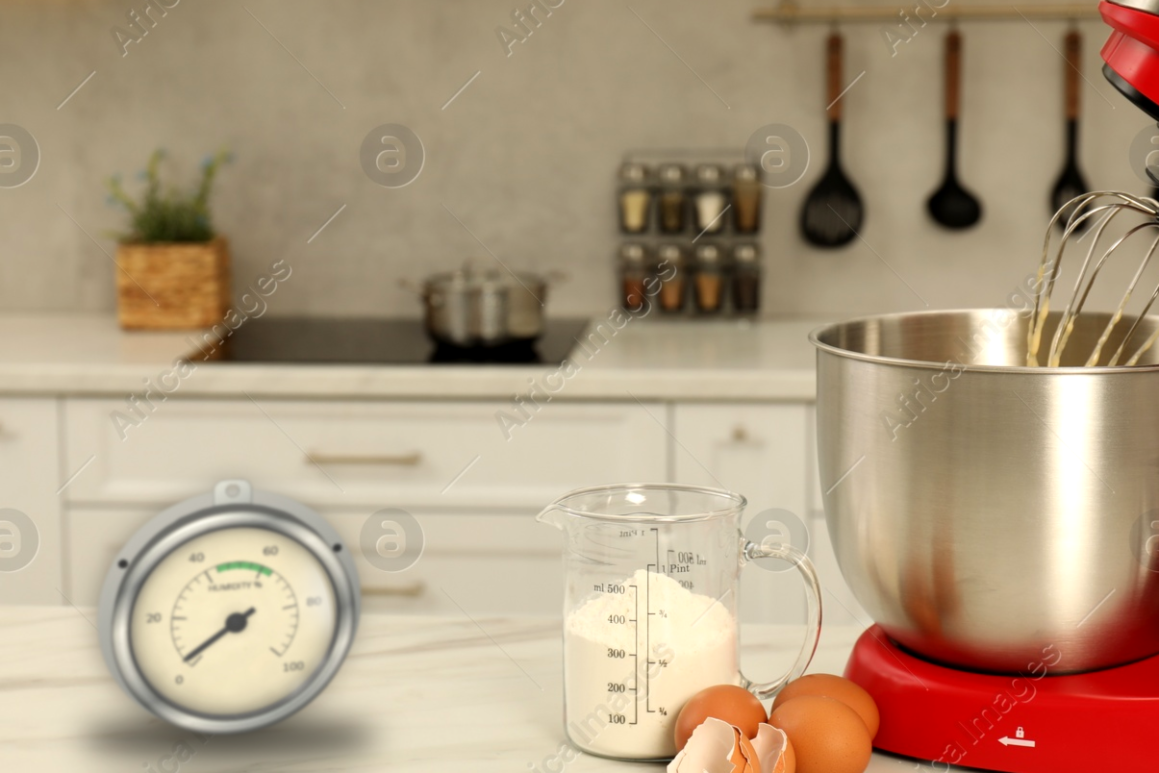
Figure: 4%
